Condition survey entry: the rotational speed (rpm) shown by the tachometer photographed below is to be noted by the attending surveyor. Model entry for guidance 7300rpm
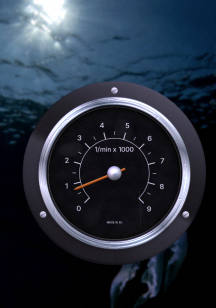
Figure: 750rpm
